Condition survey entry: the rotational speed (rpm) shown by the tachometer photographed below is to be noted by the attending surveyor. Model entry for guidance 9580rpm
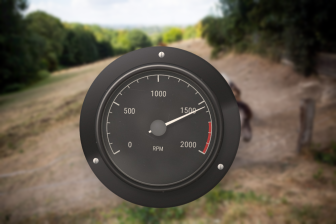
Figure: 1550rpm
